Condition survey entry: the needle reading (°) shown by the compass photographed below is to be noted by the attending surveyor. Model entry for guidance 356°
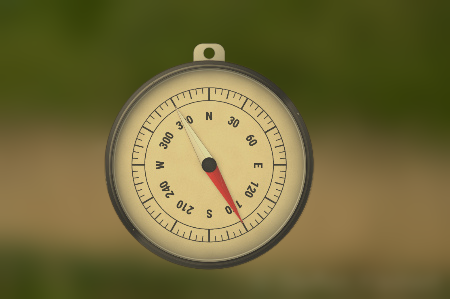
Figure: 150°
